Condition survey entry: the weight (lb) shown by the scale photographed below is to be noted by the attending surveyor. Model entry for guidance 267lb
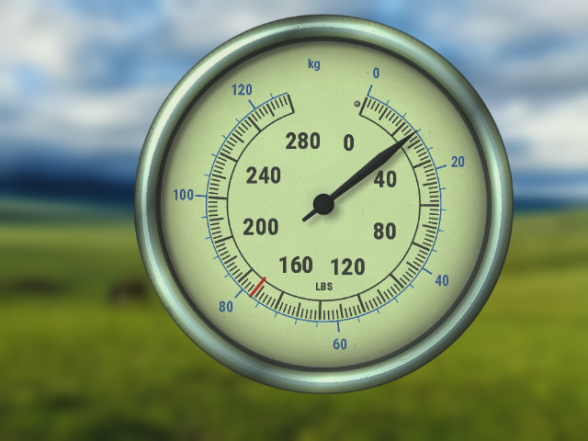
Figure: 26lb
